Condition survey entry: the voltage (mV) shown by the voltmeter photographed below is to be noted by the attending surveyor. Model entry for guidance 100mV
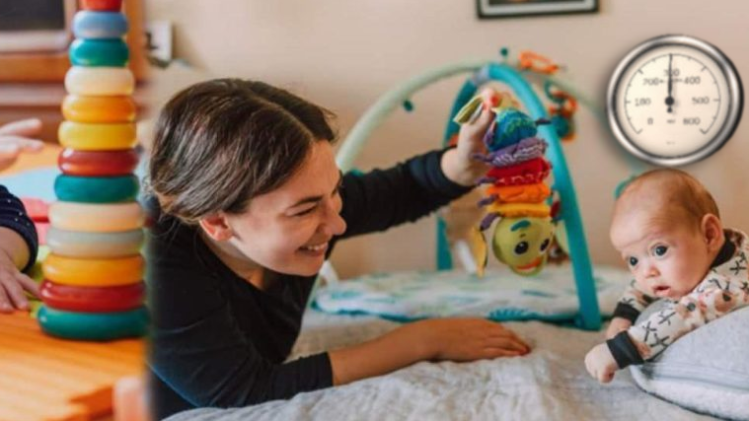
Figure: 300mV
